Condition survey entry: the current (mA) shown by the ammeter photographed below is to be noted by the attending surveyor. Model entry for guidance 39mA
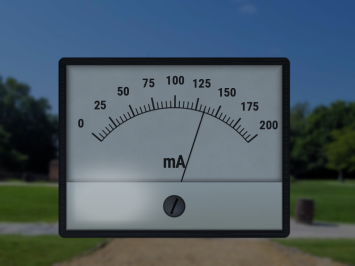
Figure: 135mA
